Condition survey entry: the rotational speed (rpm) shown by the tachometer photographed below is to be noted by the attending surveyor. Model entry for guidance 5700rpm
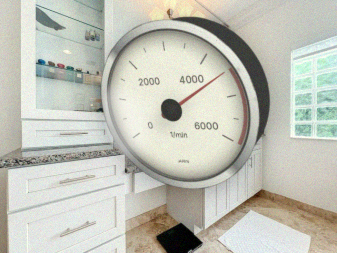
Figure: 4500rpm
